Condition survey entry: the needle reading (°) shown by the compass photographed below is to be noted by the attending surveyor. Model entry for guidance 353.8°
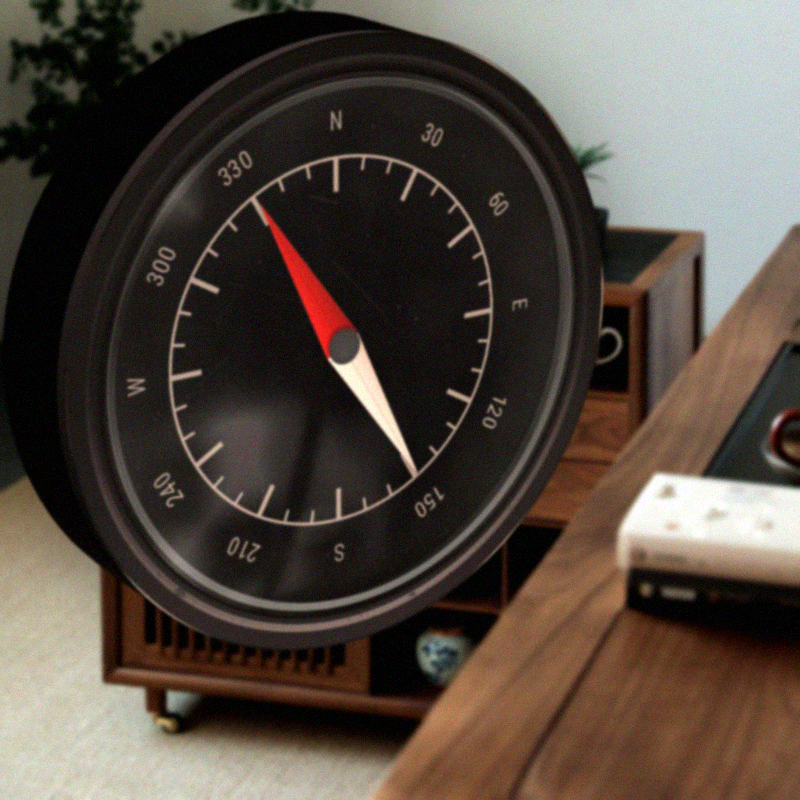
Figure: 330°
